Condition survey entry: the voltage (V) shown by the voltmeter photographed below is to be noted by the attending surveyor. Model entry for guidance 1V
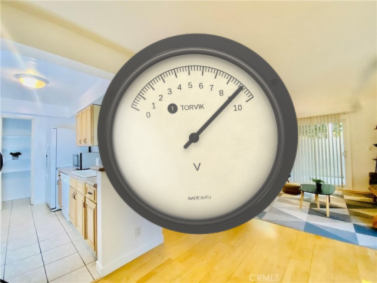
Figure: 9V
